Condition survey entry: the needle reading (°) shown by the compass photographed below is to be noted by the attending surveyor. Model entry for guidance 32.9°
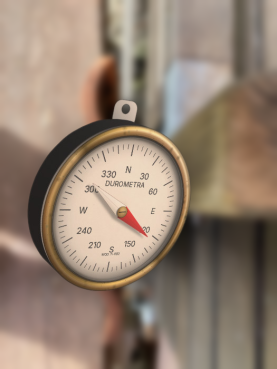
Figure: 125°
